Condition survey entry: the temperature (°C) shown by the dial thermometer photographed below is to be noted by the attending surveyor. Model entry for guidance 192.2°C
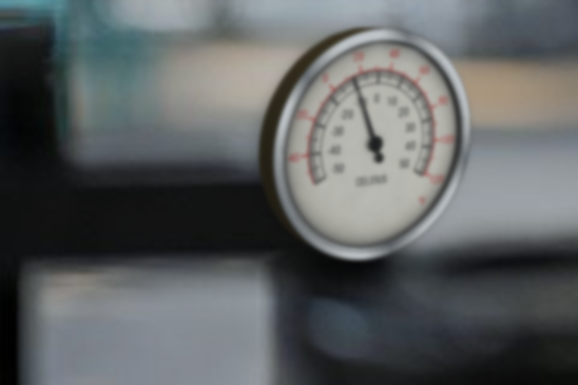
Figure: -10°C
